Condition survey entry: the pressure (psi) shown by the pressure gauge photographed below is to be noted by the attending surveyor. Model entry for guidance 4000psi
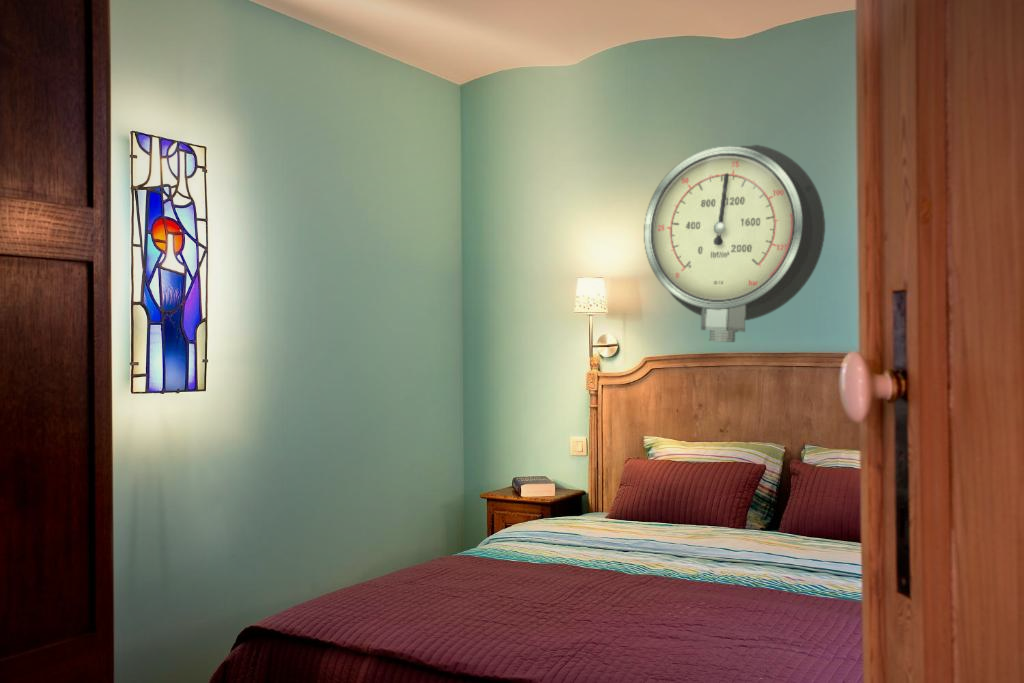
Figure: 1050psi
